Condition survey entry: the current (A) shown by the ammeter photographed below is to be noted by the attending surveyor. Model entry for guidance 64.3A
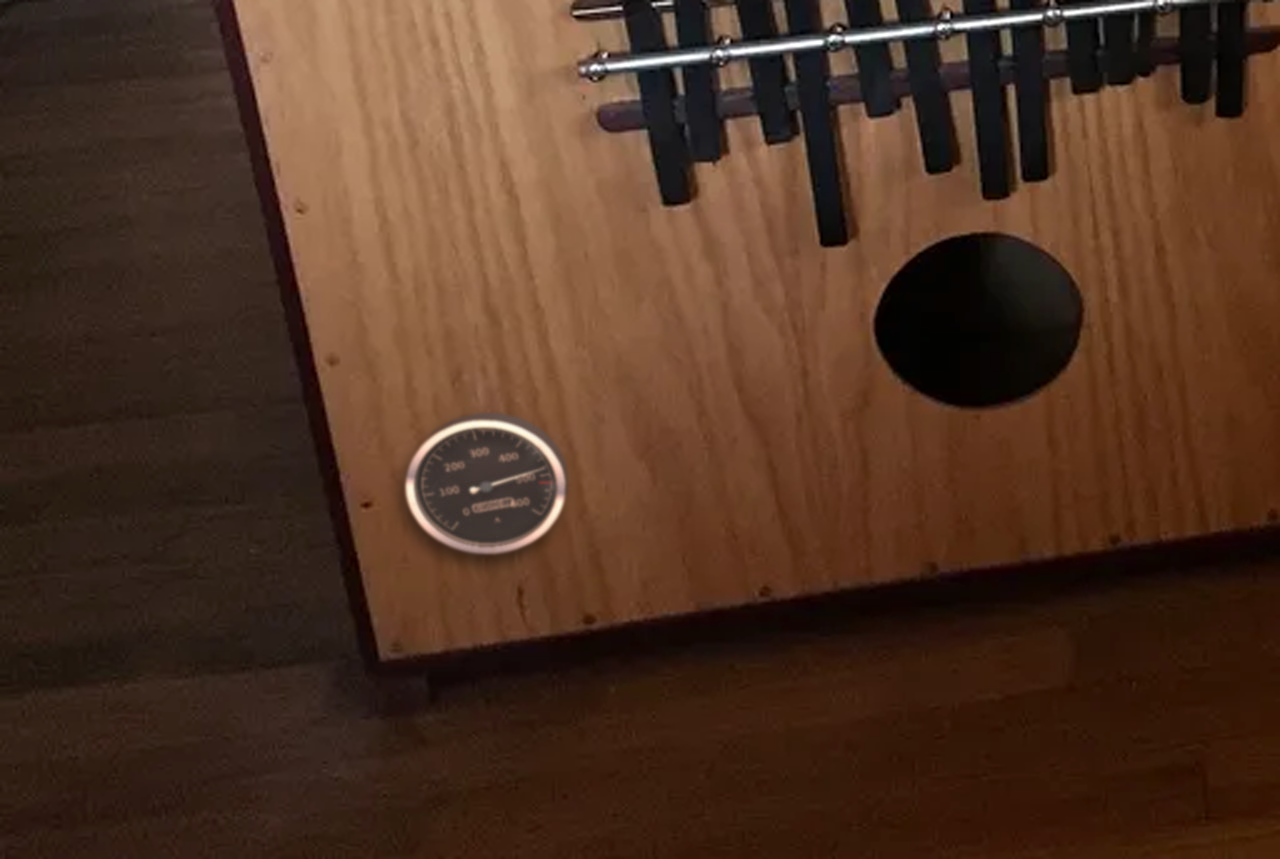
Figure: 480A
